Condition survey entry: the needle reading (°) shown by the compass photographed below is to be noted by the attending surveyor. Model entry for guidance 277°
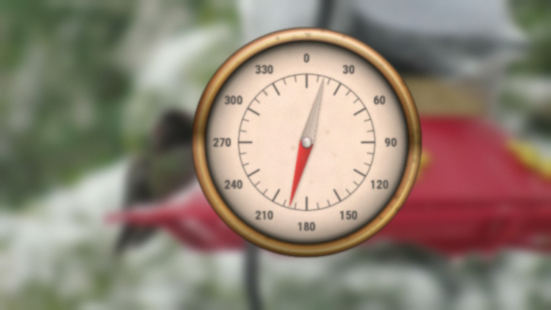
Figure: 195°
